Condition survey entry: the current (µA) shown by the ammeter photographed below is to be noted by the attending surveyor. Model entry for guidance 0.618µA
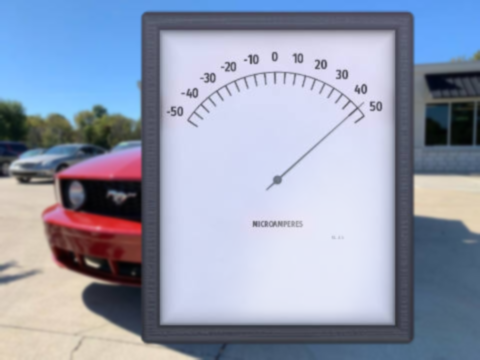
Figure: 45µA
